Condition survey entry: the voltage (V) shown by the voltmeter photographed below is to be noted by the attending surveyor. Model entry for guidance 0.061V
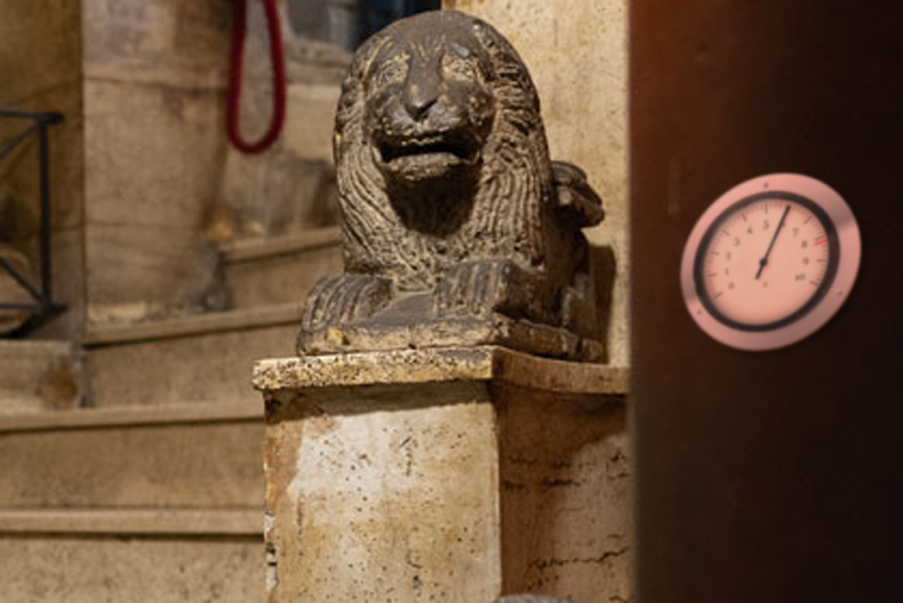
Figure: 6V
